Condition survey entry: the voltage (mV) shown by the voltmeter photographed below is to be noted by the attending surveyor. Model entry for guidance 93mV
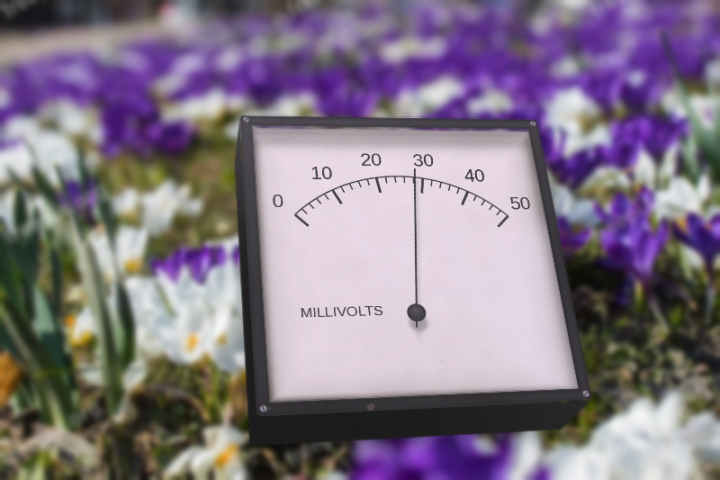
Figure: 28mV
